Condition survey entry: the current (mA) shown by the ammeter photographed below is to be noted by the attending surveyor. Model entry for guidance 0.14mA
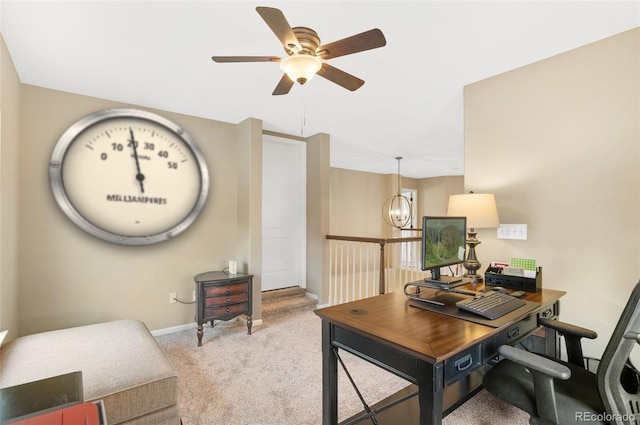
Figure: 20mA
